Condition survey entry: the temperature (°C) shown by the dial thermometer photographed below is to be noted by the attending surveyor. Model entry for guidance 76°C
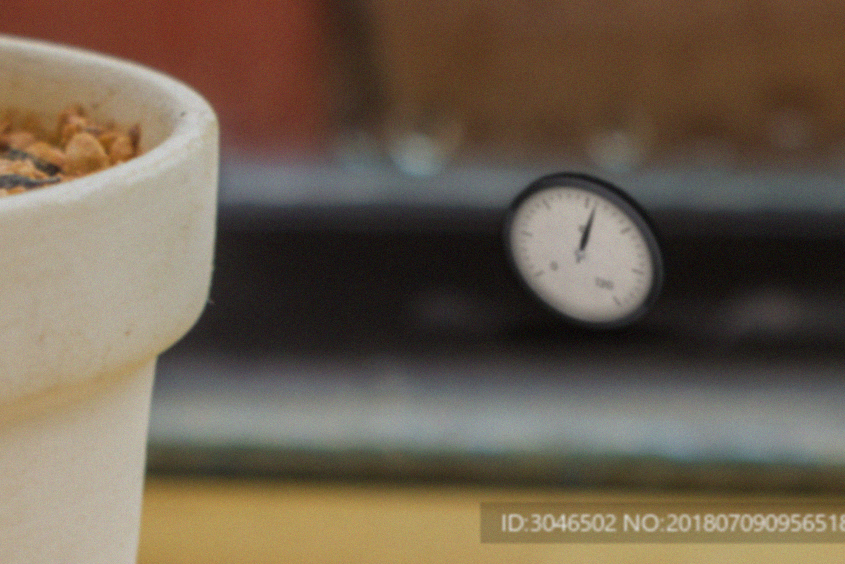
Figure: 64°C
